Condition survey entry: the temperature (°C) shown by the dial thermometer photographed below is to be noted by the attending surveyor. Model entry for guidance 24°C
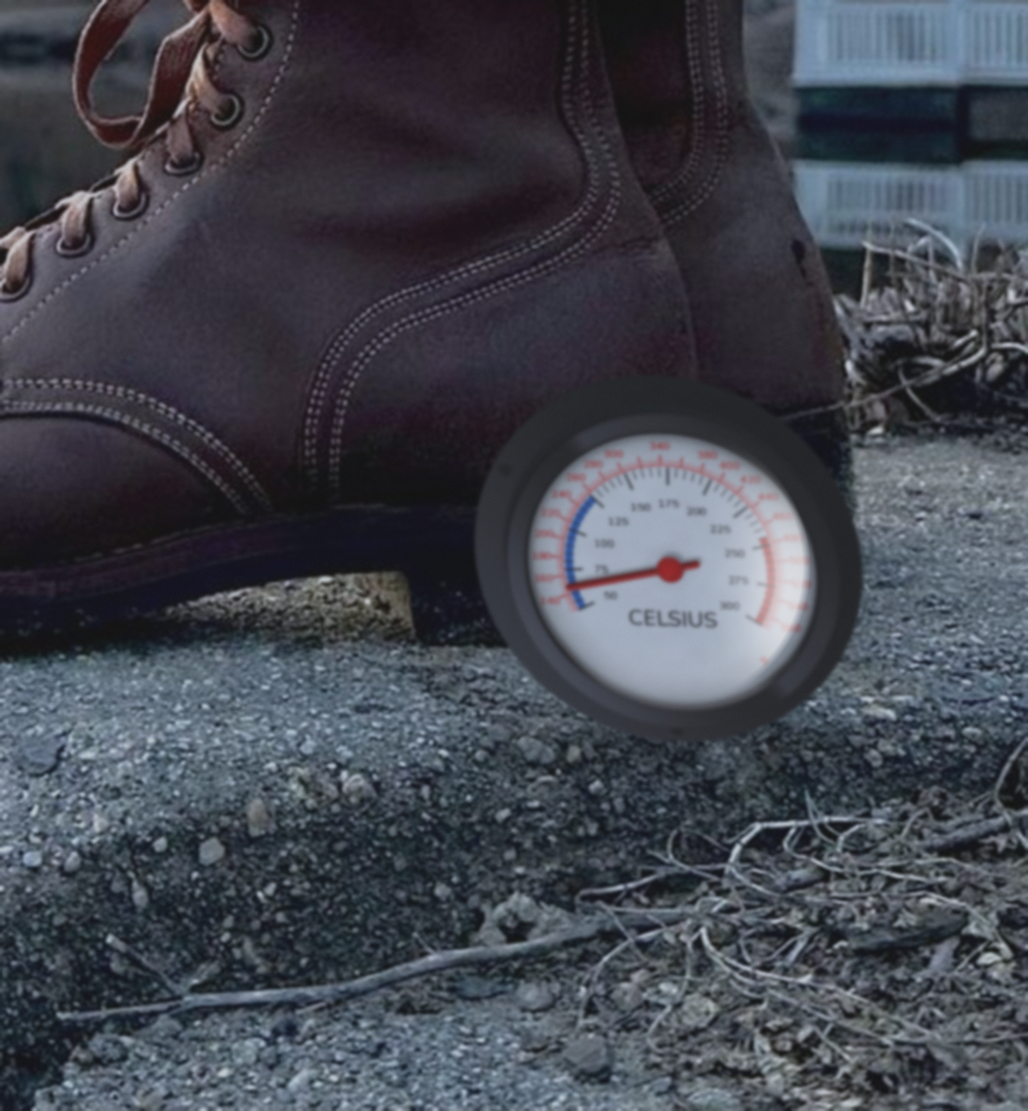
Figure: 65°C
